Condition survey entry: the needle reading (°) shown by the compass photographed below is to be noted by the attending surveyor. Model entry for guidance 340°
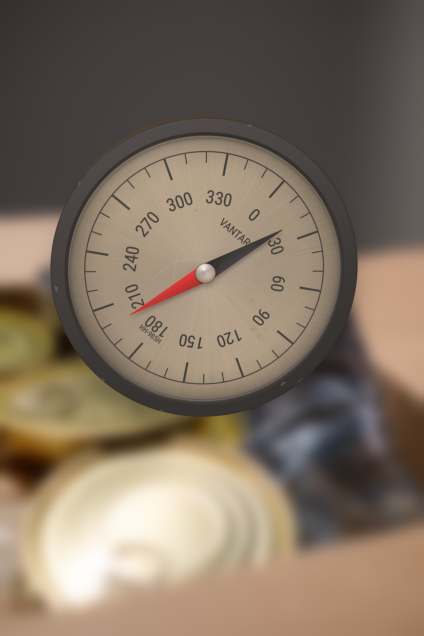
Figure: 200°
